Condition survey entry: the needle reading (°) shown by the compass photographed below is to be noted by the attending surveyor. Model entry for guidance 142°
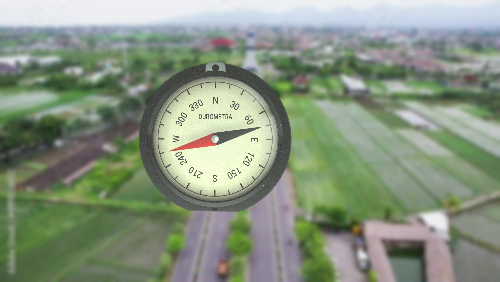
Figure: 255°
